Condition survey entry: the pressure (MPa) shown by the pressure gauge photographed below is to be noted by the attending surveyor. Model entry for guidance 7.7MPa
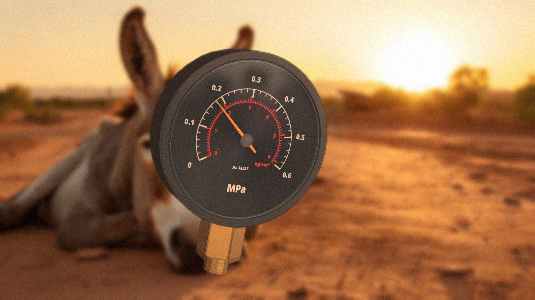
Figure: 0.18MPa
